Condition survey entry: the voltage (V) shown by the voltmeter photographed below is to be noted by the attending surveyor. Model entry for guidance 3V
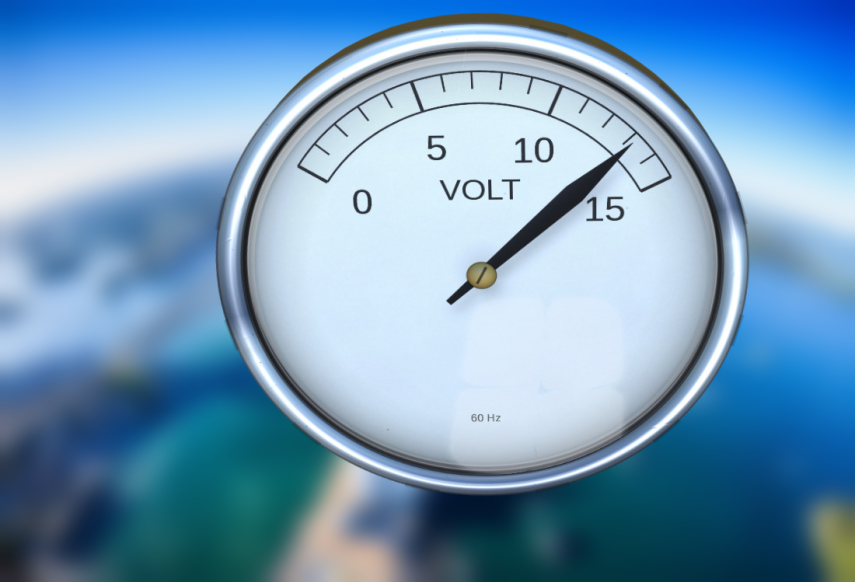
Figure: 13V
